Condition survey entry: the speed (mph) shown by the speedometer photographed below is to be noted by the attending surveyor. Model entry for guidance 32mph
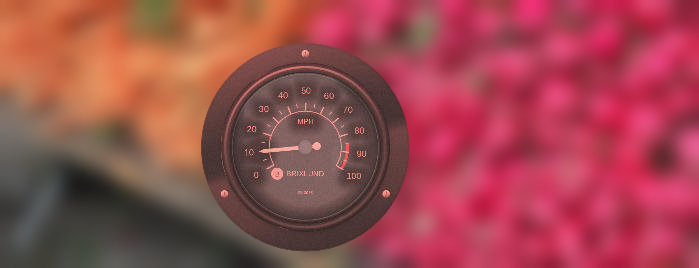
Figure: 10mph
